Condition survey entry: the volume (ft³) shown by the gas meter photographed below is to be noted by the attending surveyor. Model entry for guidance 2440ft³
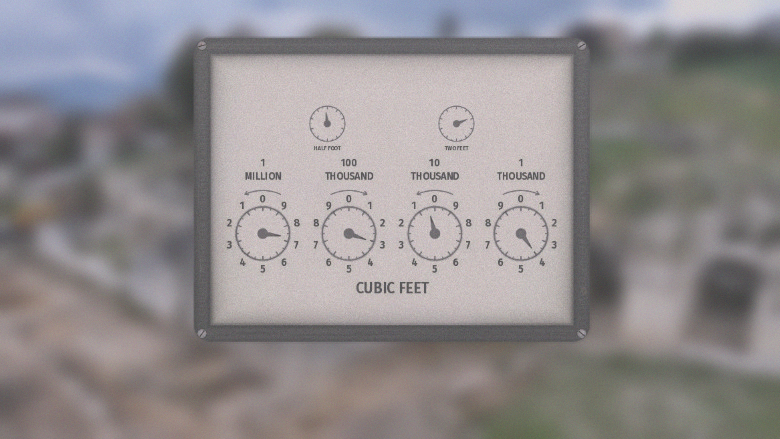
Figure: 730400ft³
